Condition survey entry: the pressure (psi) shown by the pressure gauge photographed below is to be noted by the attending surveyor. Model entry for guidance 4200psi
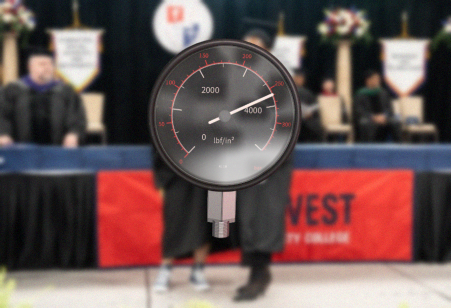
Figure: 3750psi
